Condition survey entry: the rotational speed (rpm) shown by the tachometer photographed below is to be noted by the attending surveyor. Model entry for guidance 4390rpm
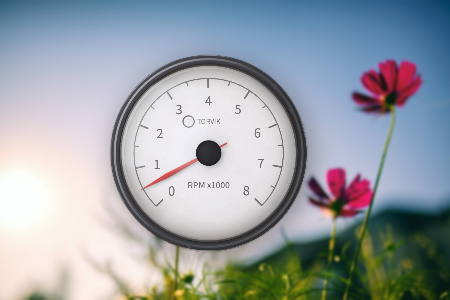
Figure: 500rpm
